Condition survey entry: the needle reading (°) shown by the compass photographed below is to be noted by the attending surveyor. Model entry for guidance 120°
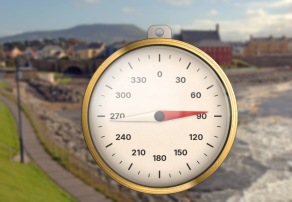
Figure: 85°
